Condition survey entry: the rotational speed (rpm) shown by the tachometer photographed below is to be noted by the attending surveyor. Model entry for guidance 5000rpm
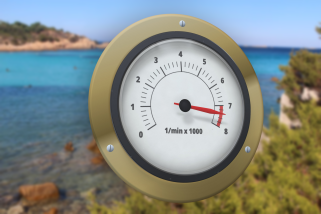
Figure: 7400rpm
